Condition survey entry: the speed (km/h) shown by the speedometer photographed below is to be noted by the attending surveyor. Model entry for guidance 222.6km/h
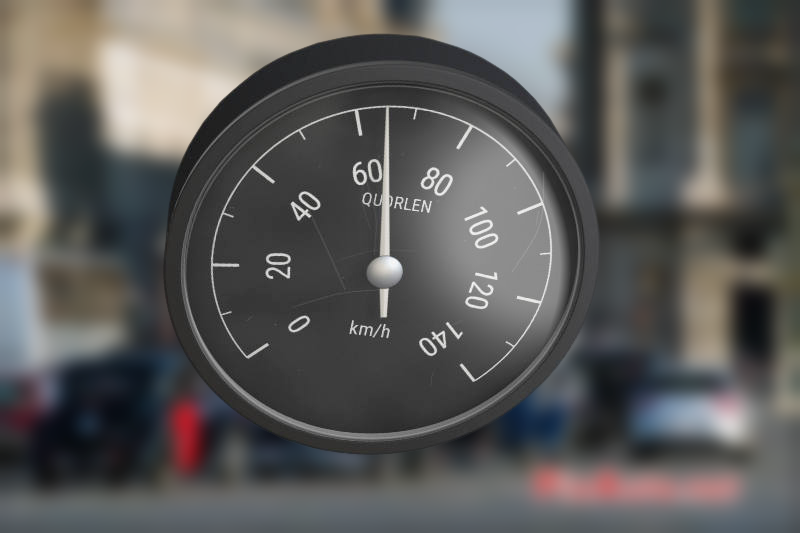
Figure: 65km/h
